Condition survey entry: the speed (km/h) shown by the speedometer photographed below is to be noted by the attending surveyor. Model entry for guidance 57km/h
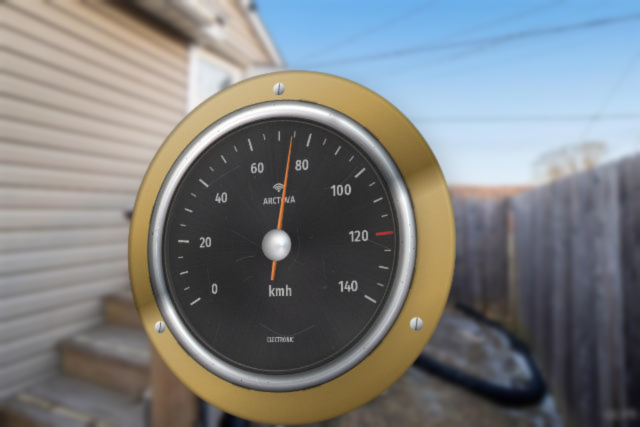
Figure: 75km/h
